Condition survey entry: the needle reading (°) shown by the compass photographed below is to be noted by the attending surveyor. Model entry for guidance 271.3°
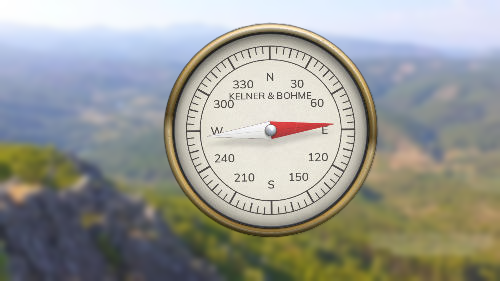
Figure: 85°
